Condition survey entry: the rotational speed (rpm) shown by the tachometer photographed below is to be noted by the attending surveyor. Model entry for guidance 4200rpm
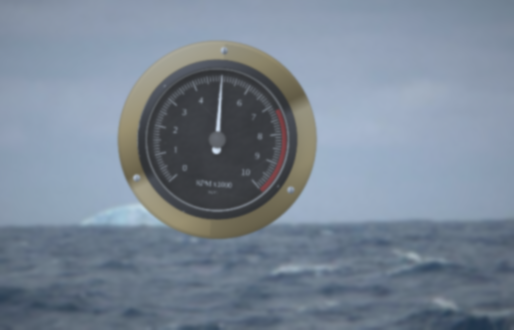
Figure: 5000rpm
